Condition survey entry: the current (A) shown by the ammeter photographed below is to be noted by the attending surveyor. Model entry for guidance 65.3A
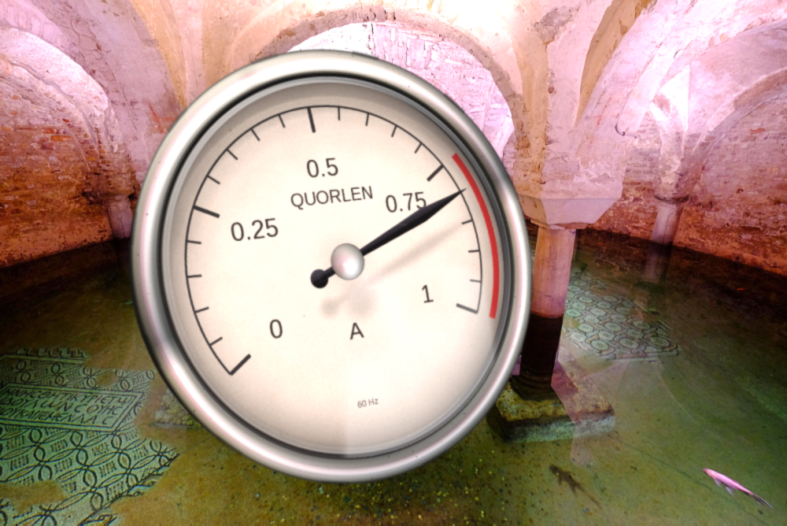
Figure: 0.8A
